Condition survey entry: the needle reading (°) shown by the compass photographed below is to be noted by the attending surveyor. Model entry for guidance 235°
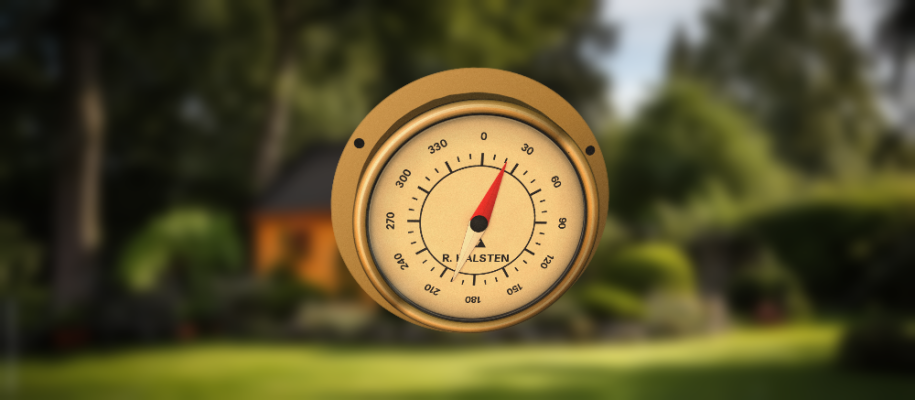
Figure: 20°
